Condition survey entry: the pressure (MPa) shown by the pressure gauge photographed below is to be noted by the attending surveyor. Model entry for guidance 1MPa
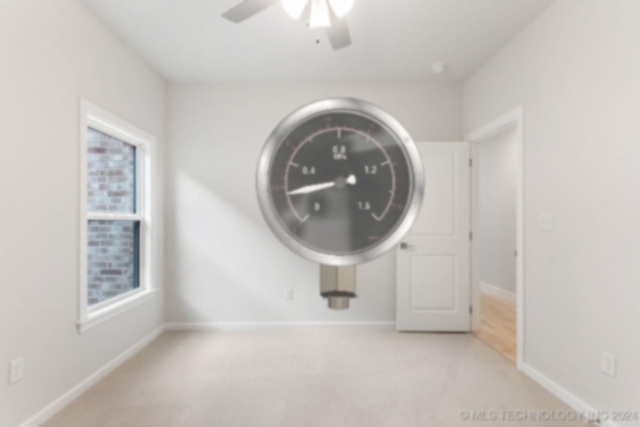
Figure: 0.2MPa
